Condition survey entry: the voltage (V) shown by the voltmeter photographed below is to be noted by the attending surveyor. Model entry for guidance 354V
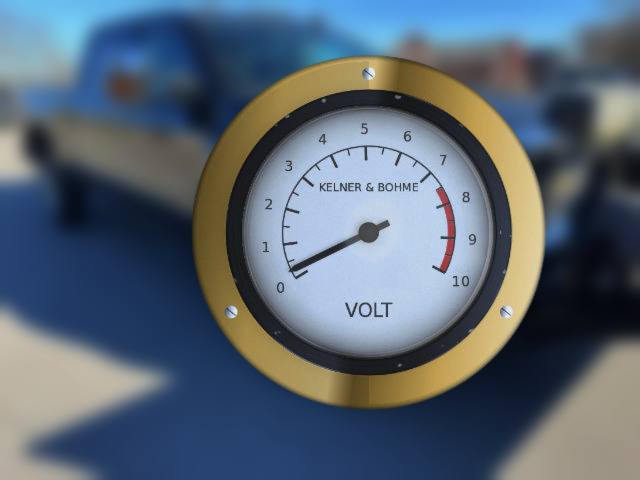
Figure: 0.25V
